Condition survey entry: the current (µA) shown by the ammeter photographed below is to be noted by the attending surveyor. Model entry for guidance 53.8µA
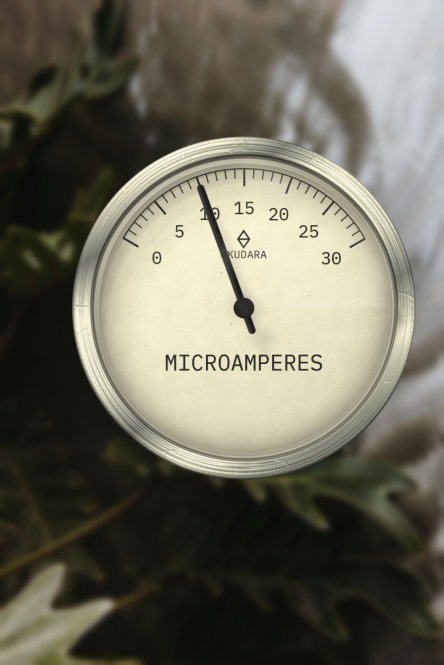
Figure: 10µA
